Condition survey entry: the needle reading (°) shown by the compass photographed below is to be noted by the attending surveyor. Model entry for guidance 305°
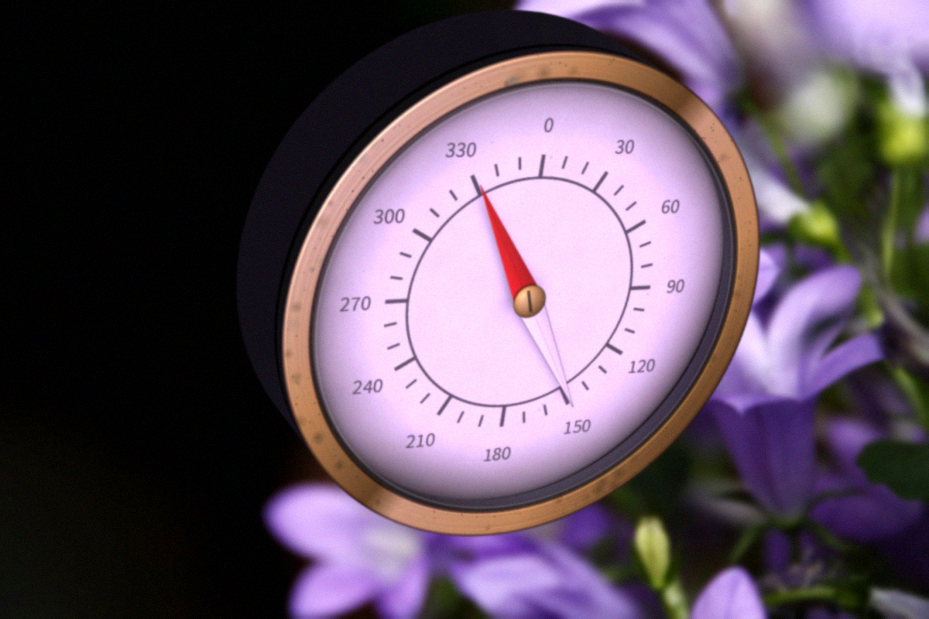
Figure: 330°
